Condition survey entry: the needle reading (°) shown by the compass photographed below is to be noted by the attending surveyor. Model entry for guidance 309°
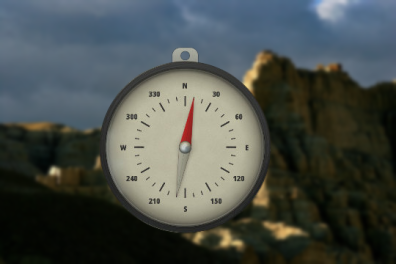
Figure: 10°
